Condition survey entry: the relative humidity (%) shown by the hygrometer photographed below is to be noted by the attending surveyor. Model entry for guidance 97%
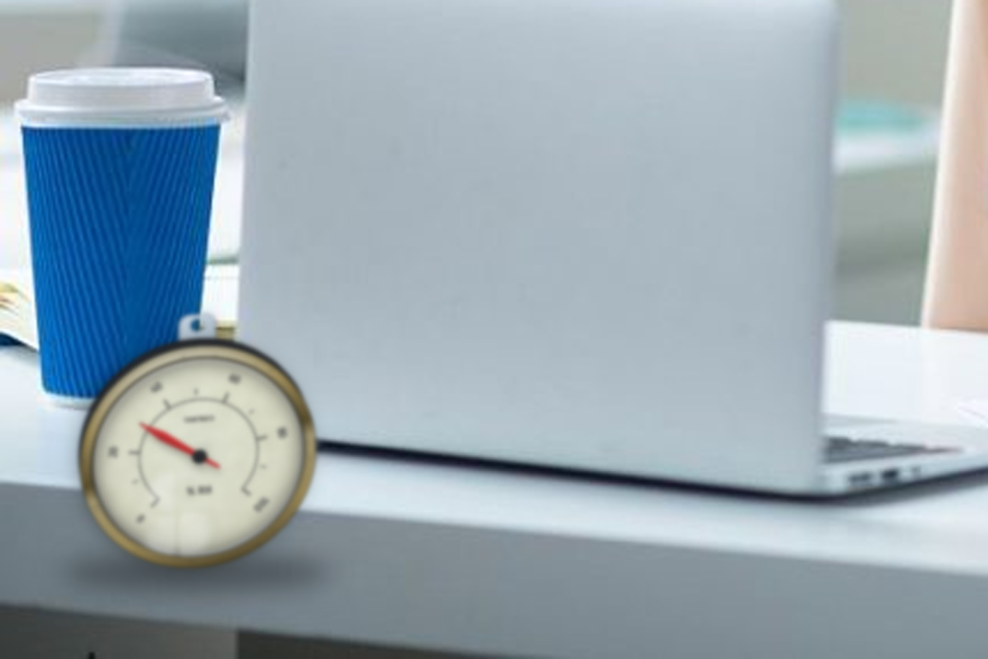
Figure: 30%
